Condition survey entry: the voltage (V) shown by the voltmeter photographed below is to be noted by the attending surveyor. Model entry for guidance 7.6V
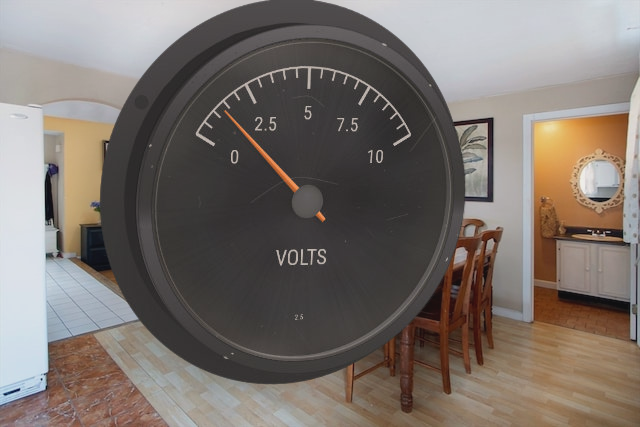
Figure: 1.25V
